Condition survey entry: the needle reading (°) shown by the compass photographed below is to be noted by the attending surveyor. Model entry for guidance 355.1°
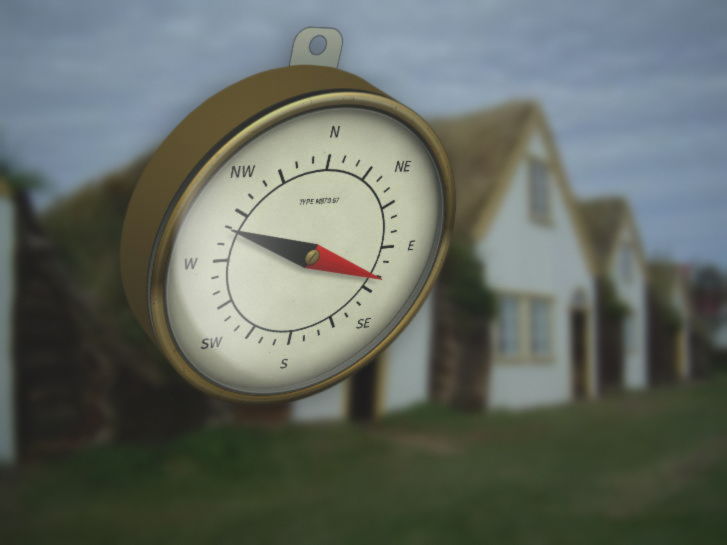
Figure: 110°
